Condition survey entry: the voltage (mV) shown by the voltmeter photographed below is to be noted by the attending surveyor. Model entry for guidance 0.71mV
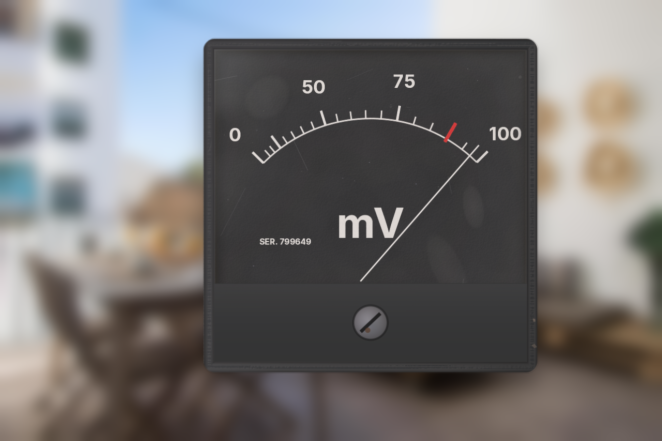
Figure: 97.5mV
